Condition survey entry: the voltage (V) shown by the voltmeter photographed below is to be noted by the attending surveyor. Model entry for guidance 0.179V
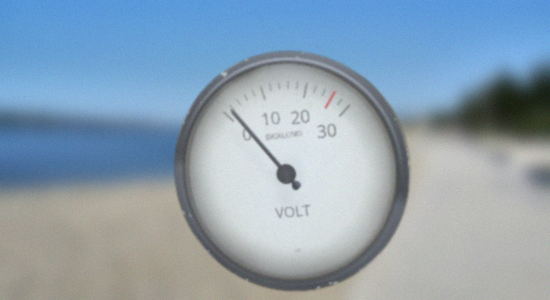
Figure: 2V
